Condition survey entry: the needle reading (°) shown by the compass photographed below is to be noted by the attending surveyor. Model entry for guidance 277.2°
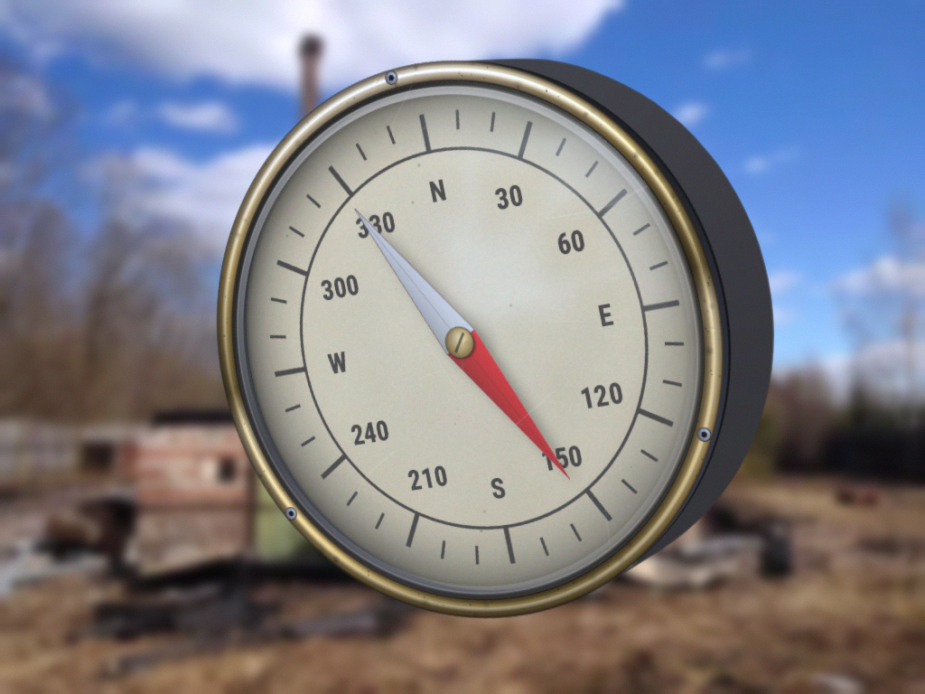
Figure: 150°
